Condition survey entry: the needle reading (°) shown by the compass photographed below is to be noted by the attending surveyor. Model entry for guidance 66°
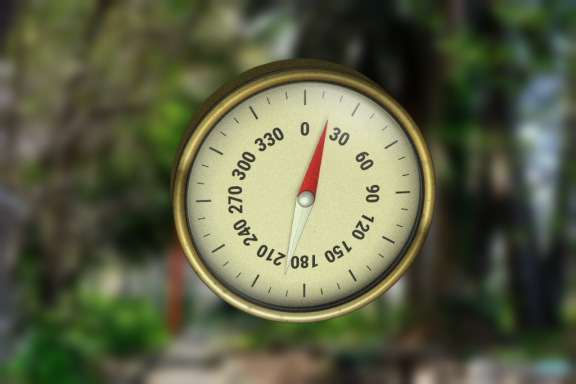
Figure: 15°
